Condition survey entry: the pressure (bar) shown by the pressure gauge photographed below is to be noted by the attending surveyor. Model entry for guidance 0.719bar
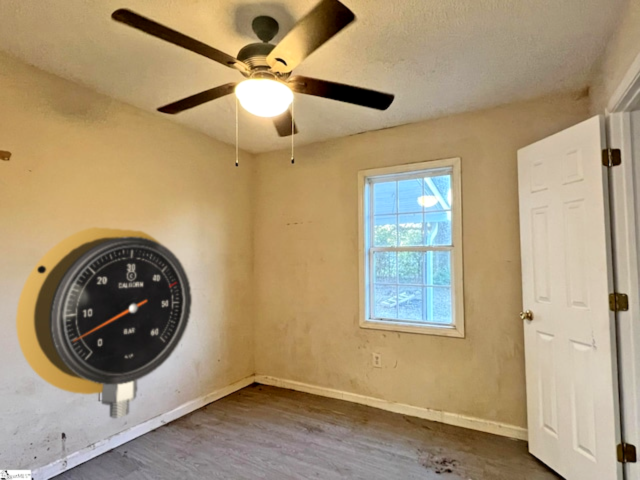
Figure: 5bar
